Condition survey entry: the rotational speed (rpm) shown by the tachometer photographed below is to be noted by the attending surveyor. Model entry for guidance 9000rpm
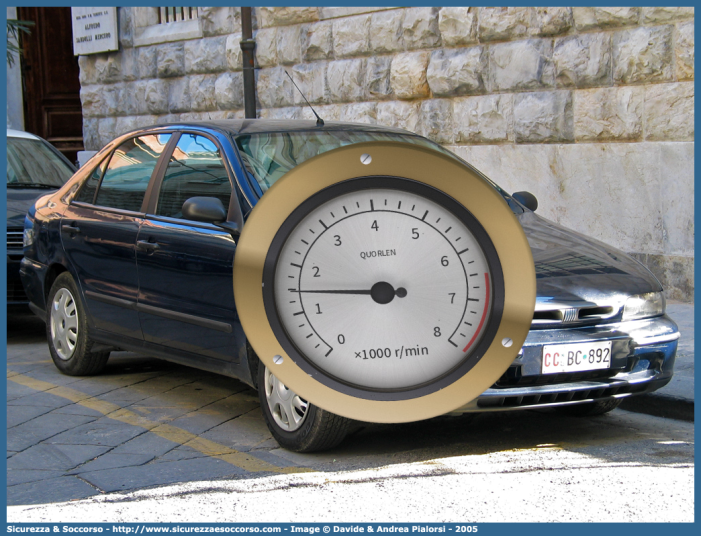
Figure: 1500rpm
